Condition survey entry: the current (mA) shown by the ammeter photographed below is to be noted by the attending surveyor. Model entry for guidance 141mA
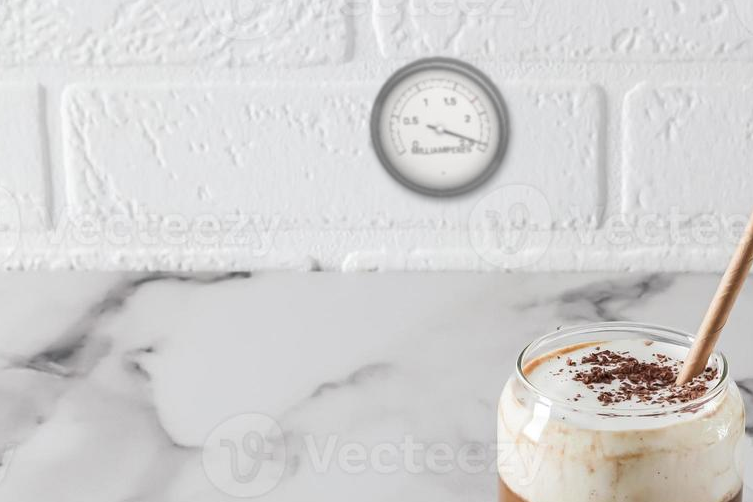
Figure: 2.4mA
